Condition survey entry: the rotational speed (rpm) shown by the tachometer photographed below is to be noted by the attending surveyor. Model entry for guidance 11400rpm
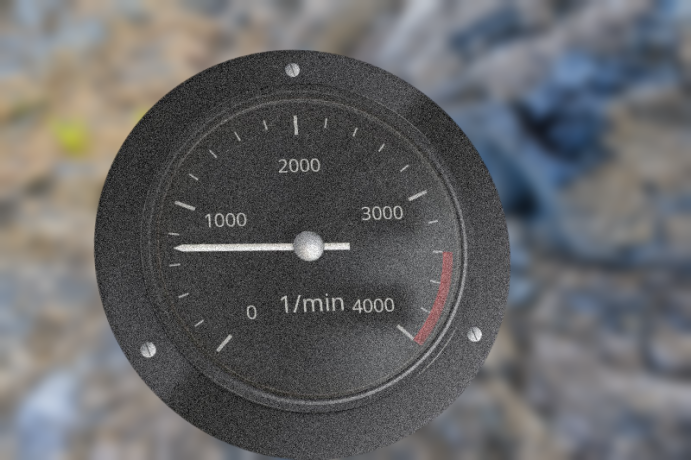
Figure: 700rpm
